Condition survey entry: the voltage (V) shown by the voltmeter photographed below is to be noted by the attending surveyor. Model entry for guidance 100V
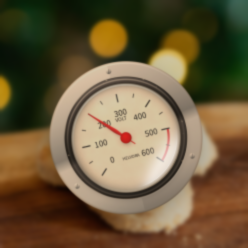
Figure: 200V
